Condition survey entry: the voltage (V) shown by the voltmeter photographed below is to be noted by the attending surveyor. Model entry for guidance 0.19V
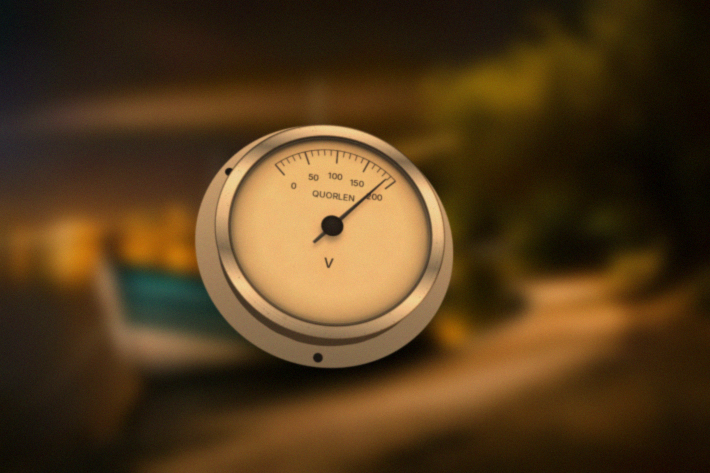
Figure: 190V
